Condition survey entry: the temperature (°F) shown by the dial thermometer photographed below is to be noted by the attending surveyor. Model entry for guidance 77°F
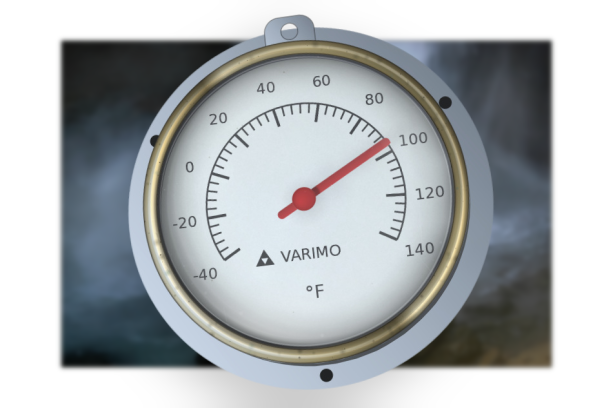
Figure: 96°F
